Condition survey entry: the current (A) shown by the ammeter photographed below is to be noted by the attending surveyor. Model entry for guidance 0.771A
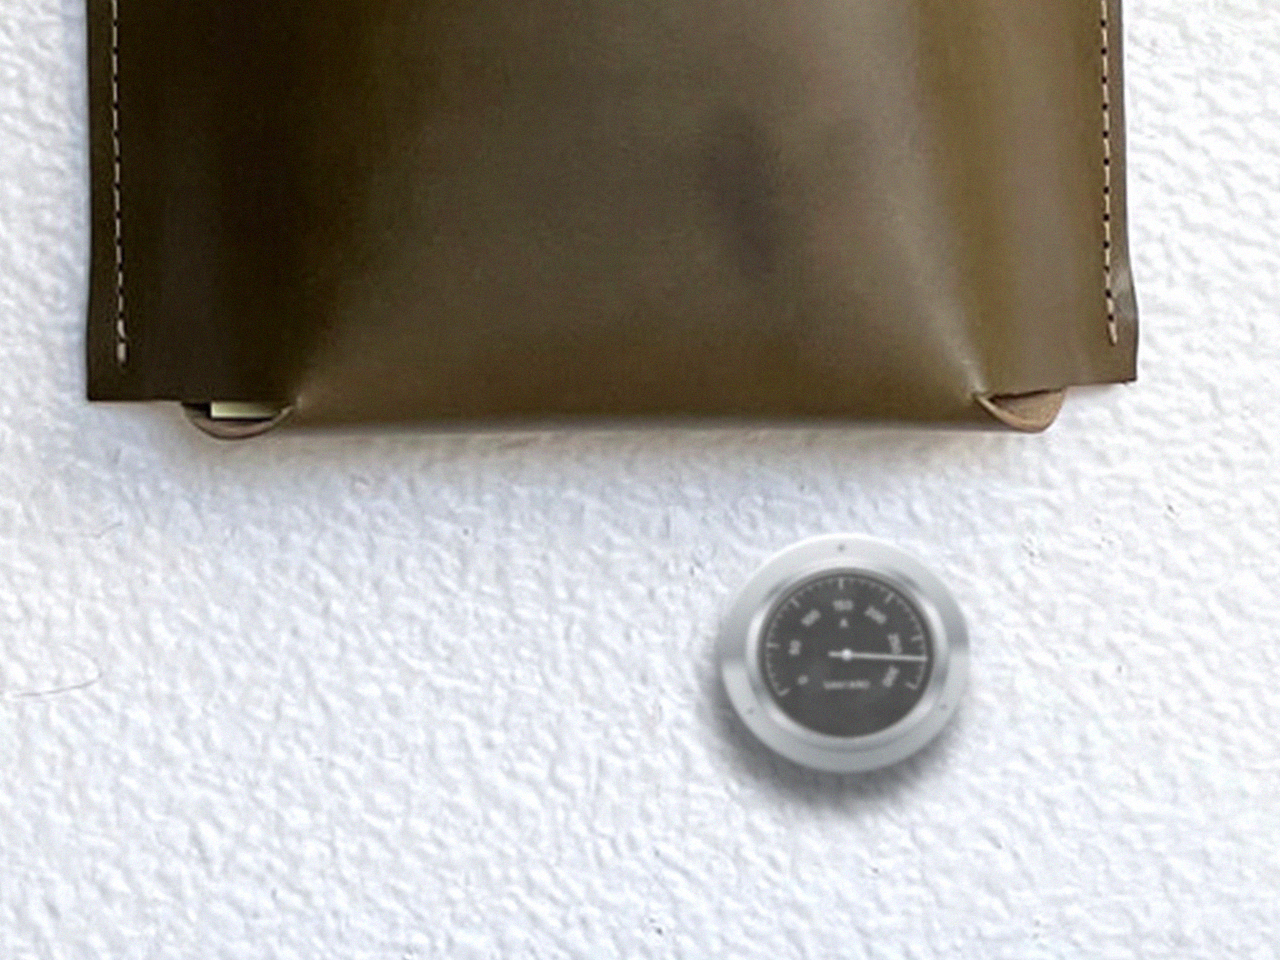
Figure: 270A
